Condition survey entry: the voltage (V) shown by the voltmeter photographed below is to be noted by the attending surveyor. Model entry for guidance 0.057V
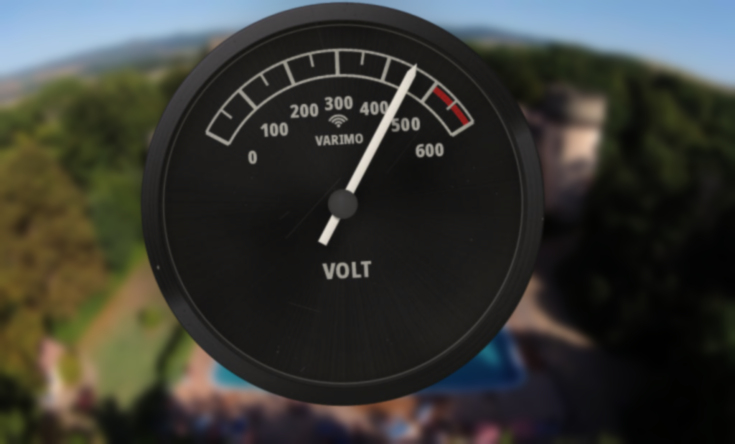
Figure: 450V
